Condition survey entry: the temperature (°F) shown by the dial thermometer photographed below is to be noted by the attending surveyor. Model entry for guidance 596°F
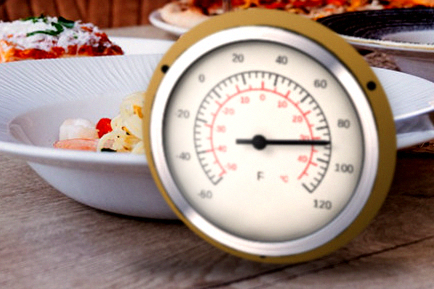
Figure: 88°F
